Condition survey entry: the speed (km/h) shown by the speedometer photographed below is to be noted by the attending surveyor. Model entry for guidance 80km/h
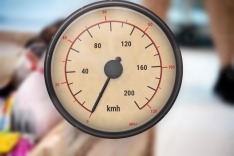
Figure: 0km/h
